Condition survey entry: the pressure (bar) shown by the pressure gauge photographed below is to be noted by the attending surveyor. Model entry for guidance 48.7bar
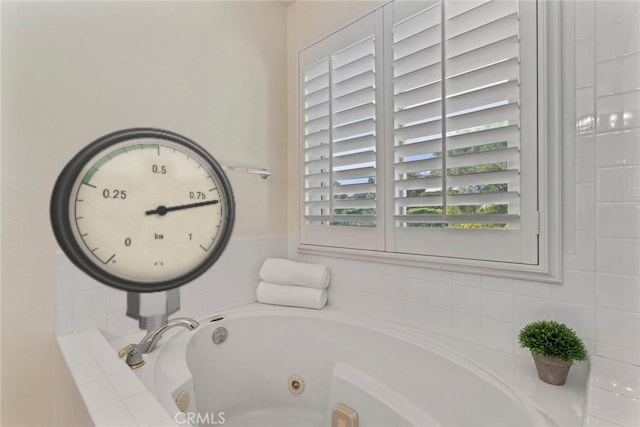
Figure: 0.8bar
